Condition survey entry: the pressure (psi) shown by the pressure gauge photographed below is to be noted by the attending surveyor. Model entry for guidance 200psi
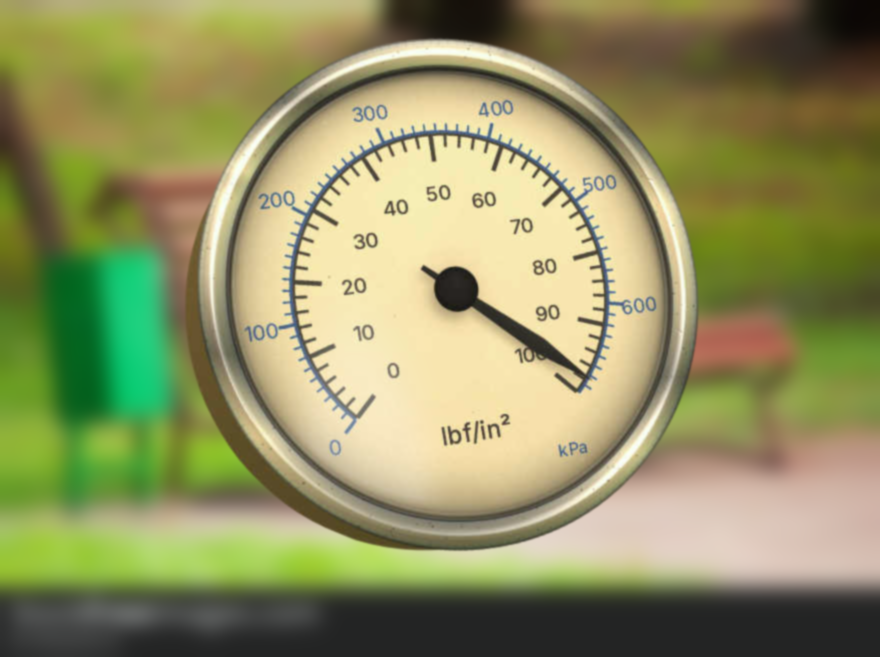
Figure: 98psi
